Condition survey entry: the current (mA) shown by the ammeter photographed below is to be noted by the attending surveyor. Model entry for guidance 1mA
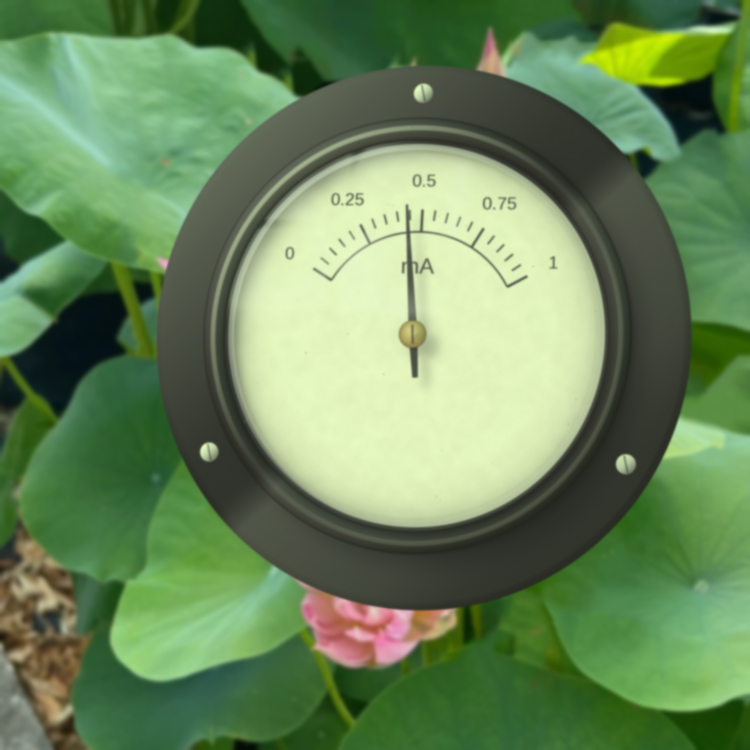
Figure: 0.45mA
